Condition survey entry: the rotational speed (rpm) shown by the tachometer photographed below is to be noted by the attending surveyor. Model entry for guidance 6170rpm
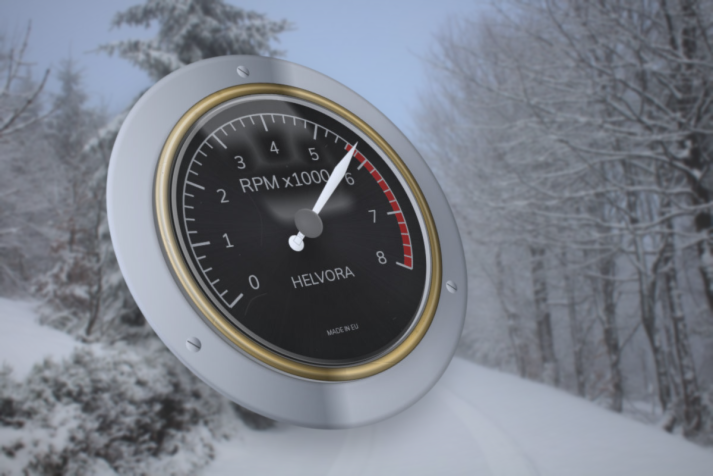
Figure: 5700rpm
